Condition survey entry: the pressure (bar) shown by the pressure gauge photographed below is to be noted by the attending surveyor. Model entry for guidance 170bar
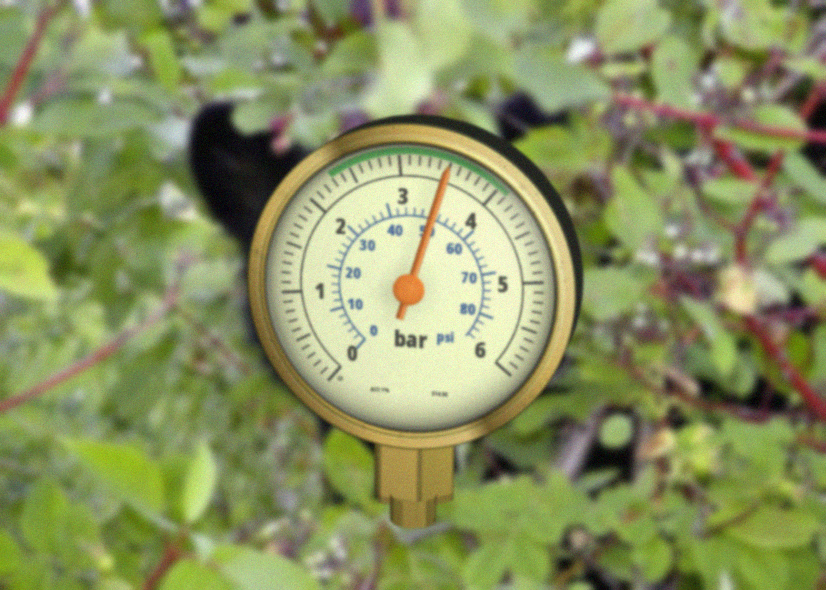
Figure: 3.5bar
